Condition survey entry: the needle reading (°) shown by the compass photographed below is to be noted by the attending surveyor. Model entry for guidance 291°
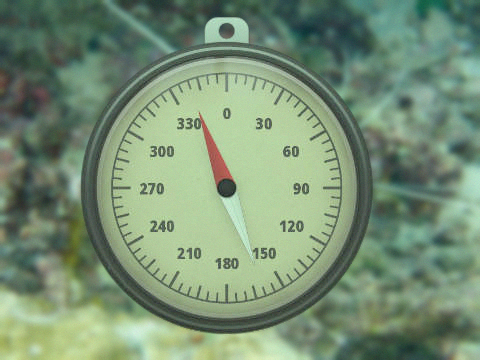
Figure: 340°
